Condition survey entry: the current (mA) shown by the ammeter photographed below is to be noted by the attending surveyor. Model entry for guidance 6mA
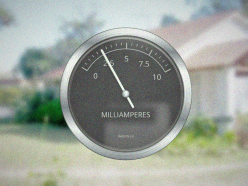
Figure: 2.5mA
